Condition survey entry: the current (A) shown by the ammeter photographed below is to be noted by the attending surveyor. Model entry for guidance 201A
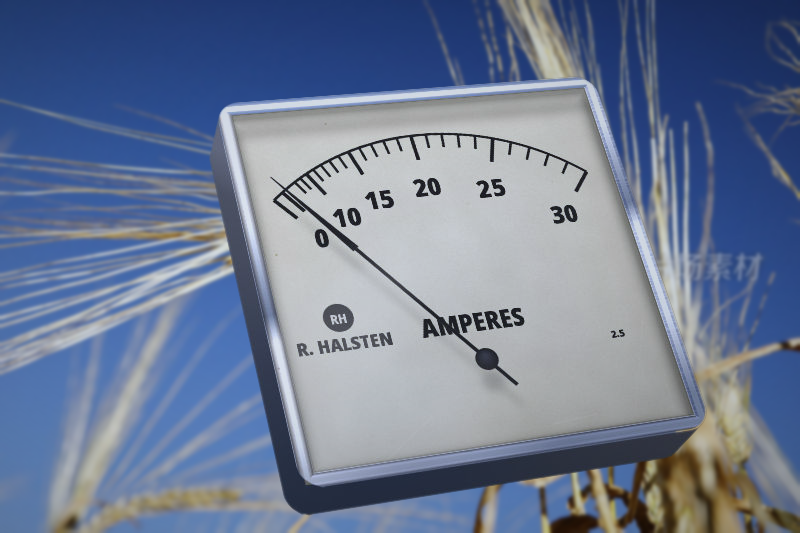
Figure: 5A
